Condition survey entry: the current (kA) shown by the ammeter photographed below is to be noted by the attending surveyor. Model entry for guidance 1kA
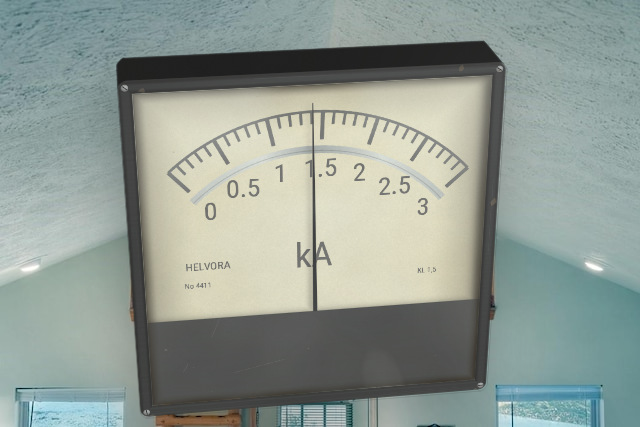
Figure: 1.4kA
